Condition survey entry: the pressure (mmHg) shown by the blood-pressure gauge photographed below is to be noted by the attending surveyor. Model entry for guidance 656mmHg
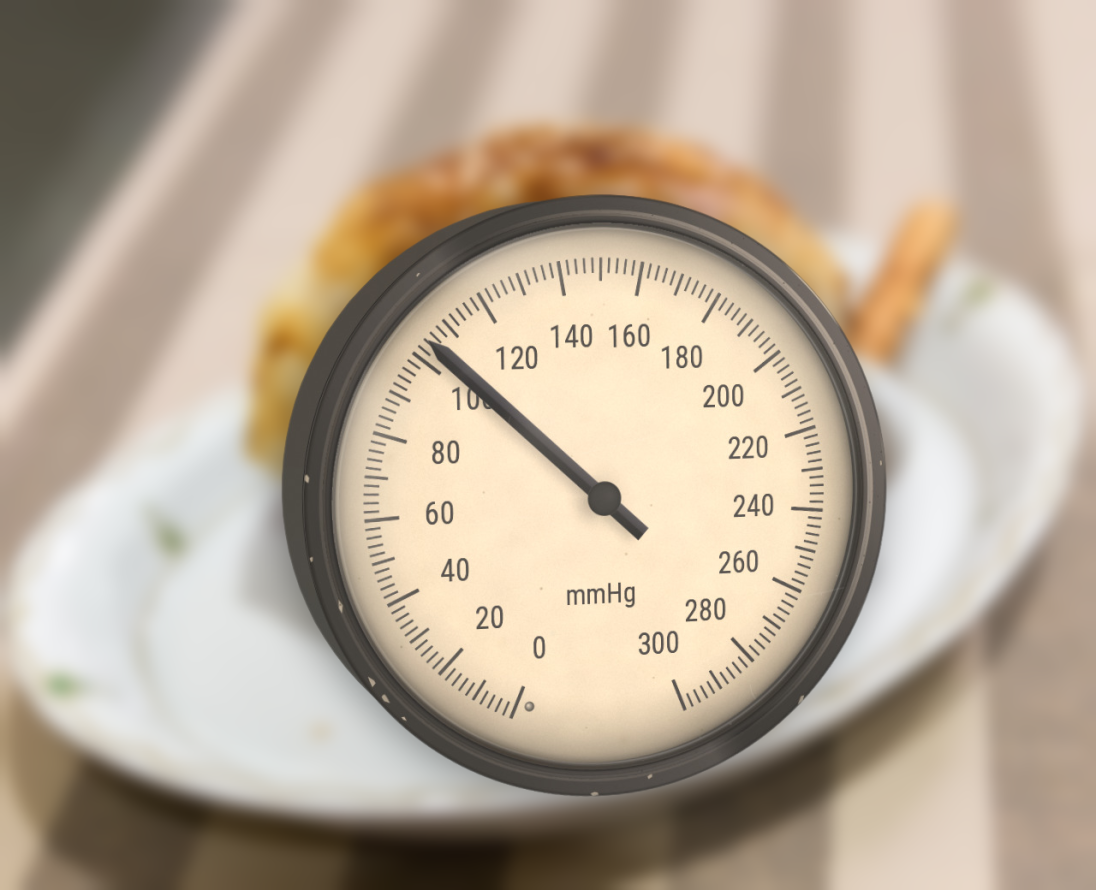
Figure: 104mmHg
